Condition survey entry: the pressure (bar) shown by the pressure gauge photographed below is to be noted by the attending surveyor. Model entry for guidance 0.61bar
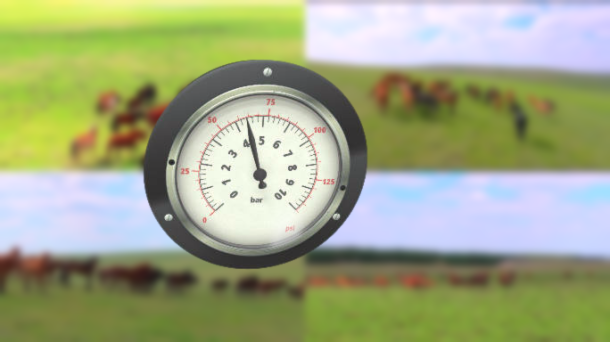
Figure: 4.4bar
